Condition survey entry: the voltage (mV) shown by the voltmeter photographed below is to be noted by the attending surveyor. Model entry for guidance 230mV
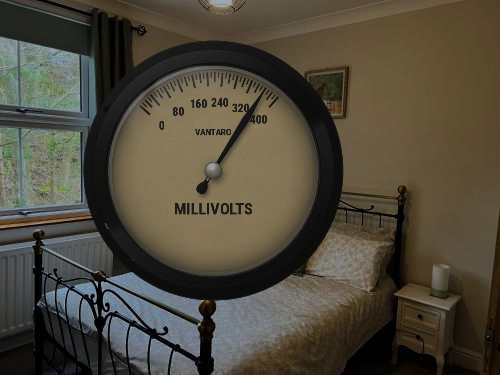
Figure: 360mV
